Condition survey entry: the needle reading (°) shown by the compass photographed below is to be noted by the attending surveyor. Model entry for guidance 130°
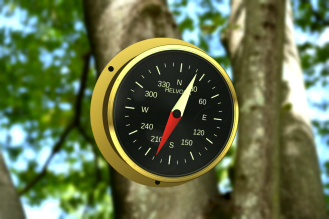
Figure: 200°
